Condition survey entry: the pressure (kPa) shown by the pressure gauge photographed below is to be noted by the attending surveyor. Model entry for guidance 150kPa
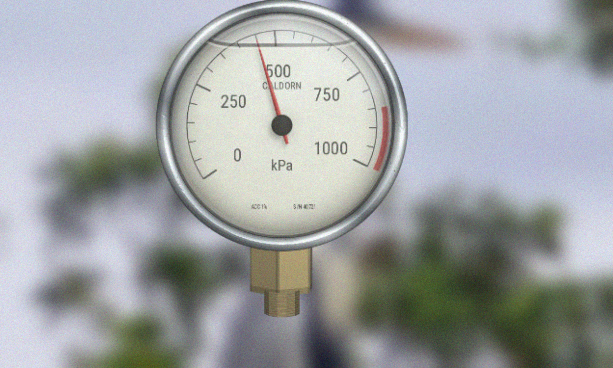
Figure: 450kPa
